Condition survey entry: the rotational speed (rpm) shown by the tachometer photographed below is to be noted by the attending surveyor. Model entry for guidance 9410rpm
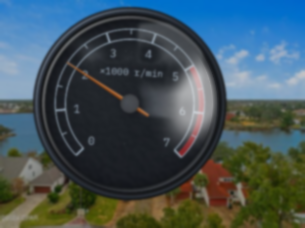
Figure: 2000rpm
